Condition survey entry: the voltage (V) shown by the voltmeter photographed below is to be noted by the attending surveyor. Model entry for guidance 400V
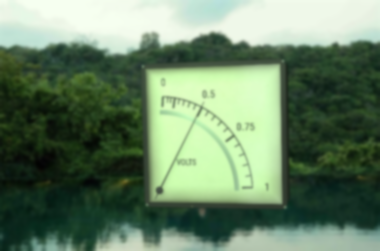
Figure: 0.5V
